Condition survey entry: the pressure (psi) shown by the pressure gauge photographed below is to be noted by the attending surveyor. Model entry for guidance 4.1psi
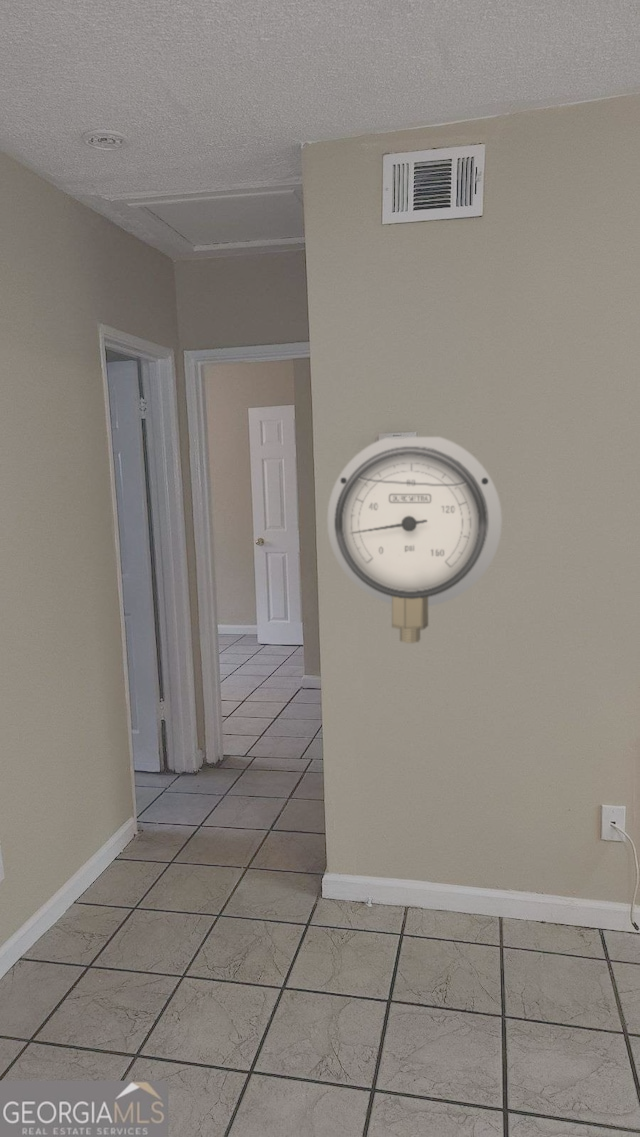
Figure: 20psi
